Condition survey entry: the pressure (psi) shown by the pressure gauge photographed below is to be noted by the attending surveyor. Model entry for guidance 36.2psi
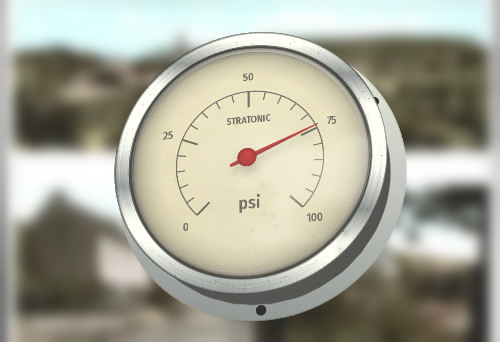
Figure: 75psi
